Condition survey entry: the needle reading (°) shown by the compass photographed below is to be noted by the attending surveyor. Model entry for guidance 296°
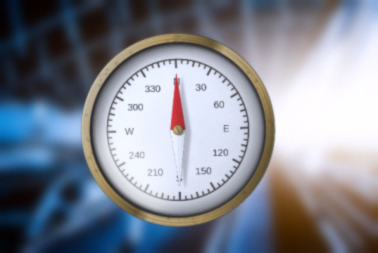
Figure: 0°
